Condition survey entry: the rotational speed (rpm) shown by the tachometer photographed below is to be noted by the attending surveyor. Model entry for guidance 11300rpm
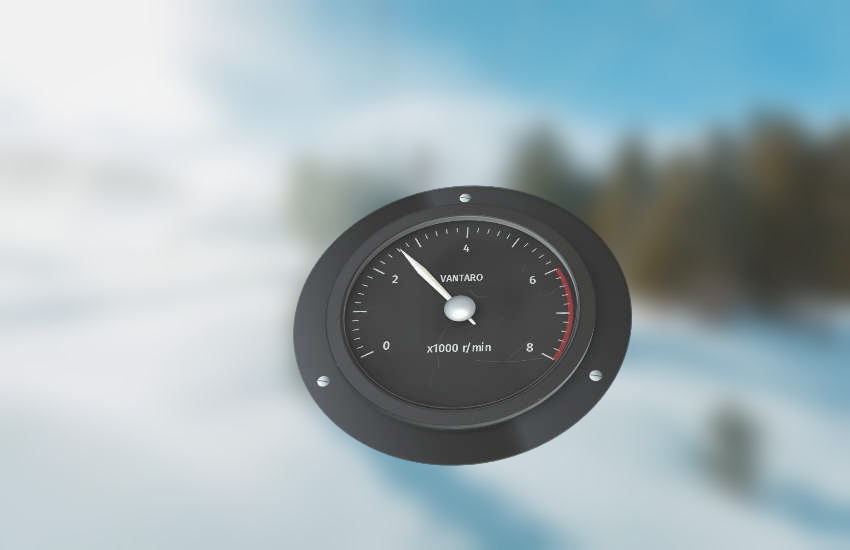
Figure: 2600rpm
